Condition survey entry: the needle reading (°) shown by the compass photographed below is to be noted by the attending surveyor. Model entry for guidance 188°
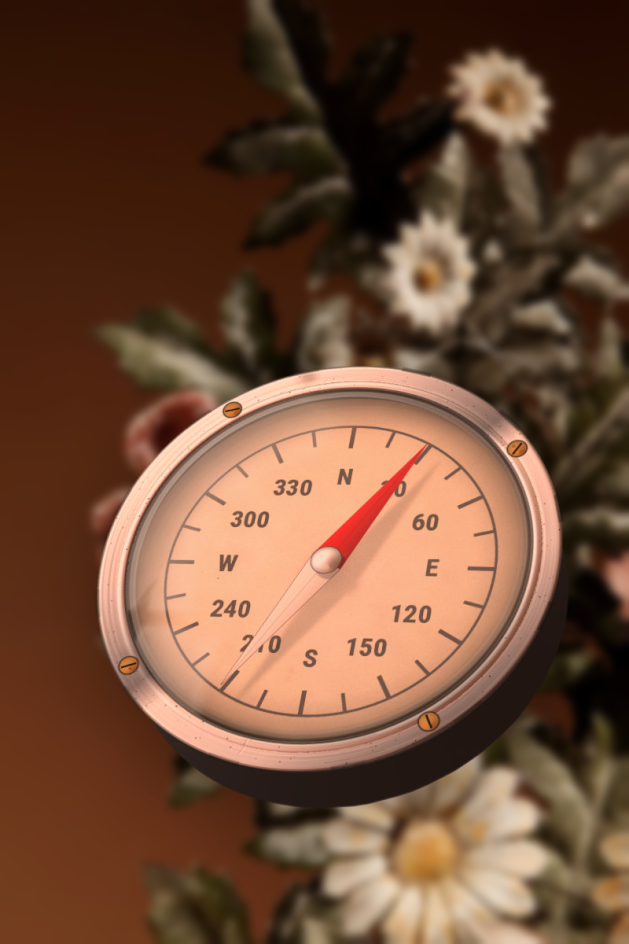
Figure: 30°
